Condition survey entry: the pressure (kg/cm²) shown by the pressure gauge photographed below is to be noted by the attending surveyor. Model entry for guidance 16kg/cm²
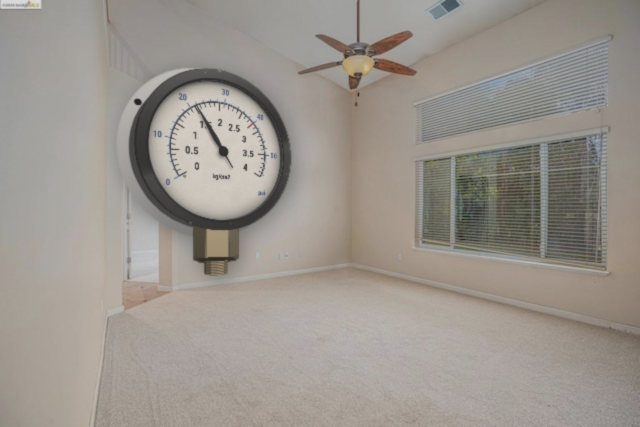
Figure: 1.5kg/cm²
